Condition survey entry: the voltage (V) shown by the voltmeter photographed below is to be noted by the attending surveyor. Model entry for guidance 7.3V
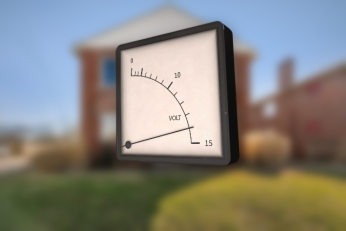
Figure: 14V
